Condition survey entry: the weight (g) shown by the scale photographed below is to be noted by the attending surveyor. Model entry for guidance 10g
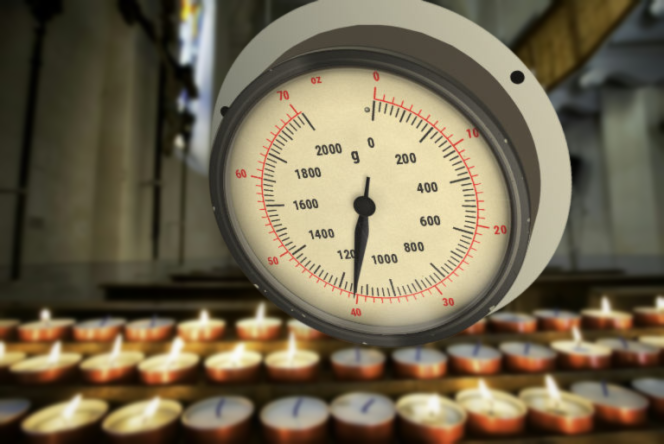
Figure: 1140g
